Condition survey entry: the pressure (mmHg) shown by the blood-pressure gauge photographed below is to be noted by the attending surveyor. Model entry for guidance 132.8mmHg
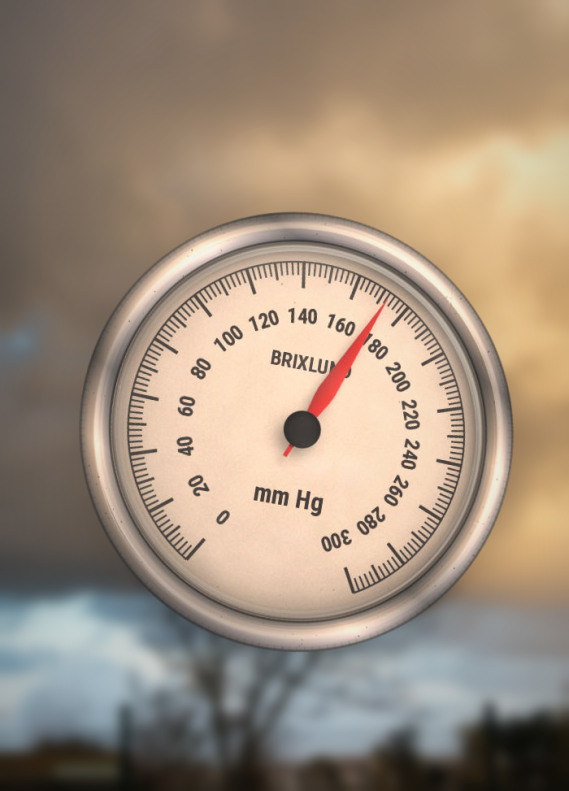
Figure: 172mmHg
